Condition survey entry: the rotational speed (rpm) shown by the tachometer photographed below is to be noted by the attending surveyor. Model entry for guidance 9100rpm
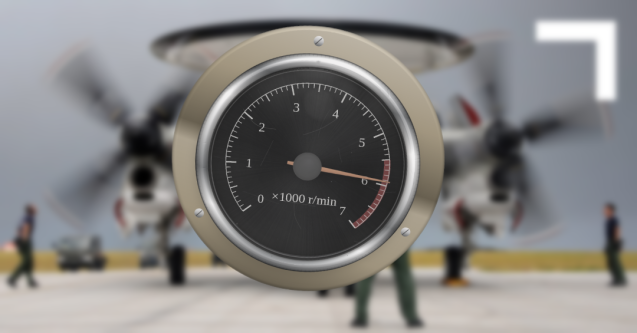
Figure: 5900rpm
